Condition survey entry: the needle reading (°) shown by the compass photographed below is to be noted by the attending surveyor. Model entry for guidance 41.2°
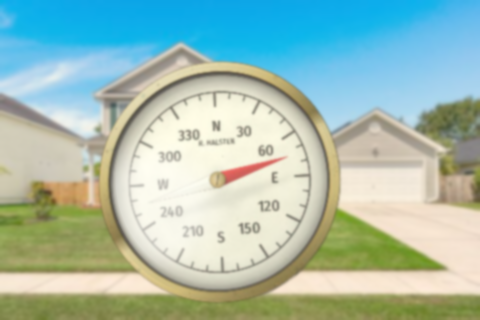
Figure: 75°
